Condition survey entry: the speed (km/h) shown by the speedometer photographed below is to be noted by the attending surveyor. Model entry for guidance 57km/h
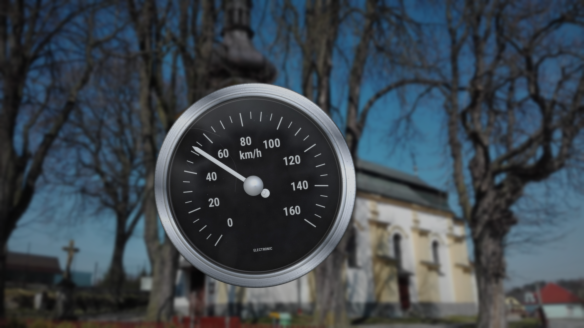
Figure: 52.5km/h
